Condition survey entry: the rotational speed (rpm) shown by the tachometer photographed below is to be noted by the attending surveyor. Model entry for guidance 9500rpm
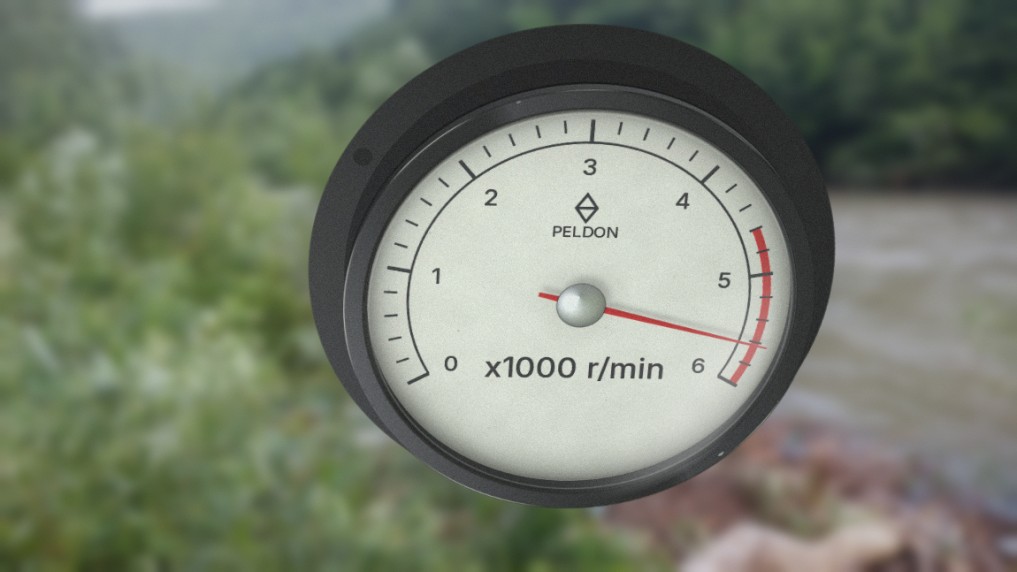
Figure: 5600rpm
